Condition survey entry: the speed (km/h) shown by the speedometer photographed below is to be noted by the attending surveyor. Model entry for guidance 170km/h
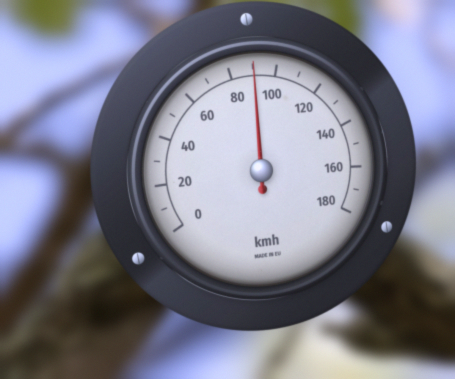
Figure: 90km/h
